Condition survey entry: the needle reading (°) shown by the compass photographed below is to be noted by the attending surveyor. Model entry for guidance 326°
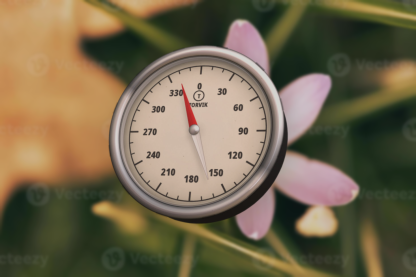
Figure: 340°
